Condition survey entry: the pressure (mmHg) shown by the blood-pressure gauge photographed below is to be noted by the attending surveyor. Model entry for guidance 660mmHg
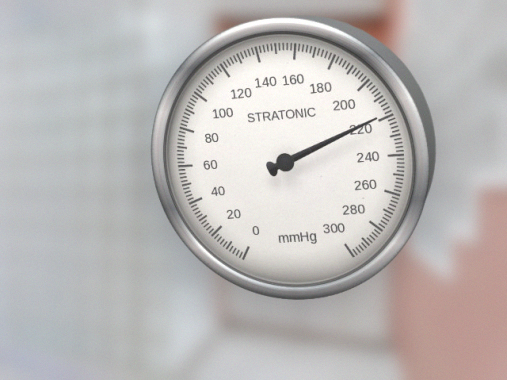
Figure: 218mmHg
